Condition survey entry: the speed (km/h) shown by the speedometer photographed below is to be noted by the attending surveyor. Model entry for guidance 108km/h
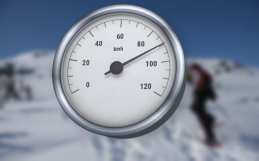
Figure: 90km/h
